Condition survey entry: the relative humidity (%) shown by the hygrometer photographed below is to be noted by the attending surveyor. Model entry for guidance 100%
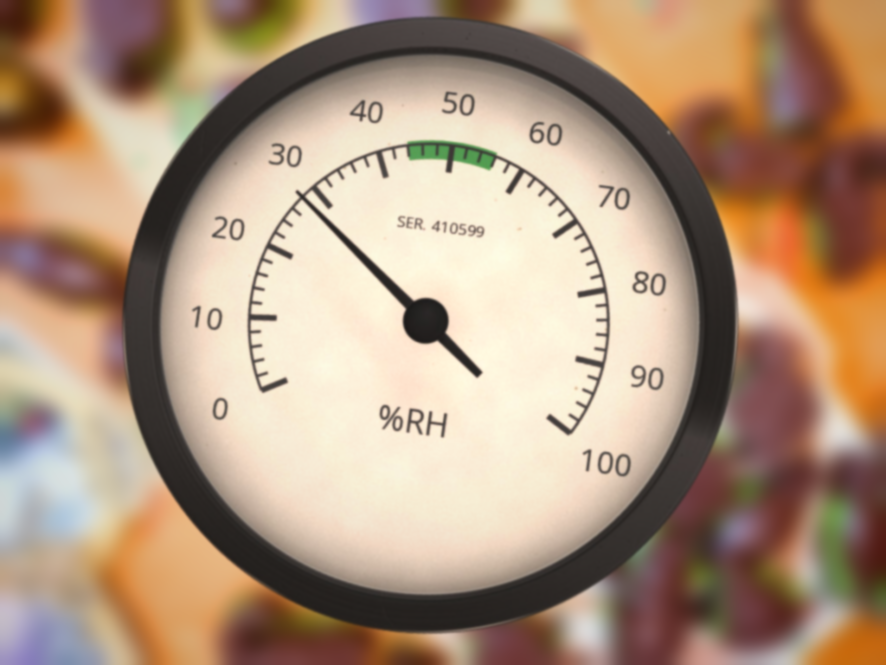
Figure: 28%
